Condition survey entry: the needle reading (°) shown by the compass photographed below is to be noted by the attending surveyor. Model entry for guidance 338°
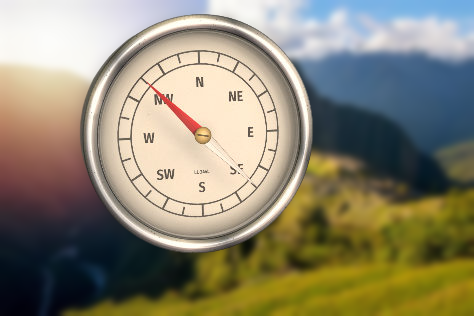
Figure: 315°
